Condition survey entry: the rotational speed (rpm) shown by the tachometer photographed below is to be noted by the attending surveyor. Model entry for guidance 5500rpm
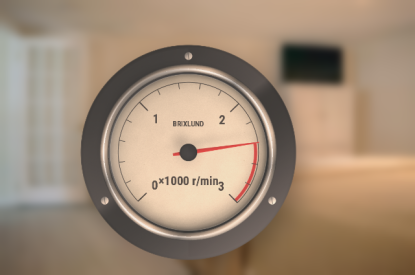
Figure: 2400rpm
